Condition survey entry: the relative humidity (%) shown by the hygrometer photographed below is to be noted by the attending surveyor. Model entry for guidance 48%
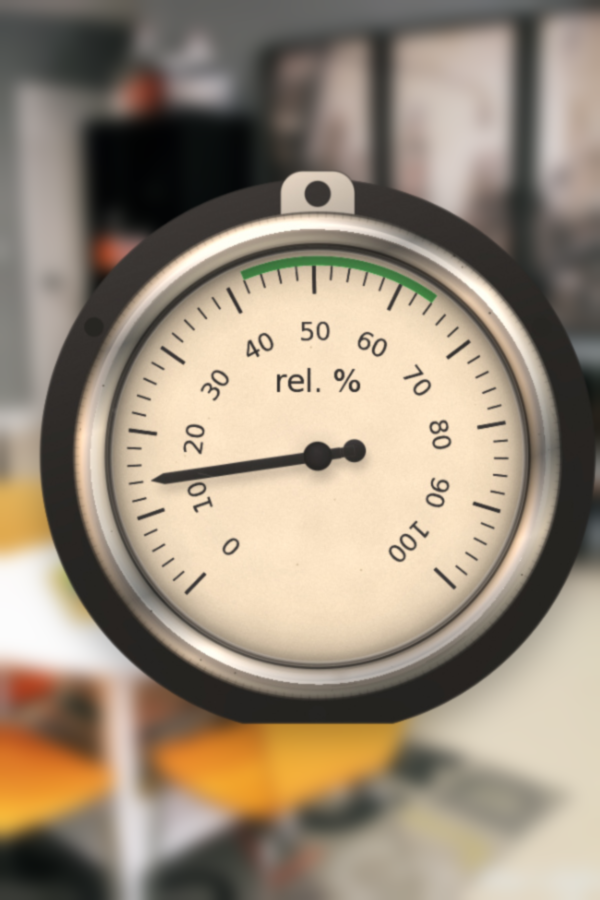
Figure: 14%
